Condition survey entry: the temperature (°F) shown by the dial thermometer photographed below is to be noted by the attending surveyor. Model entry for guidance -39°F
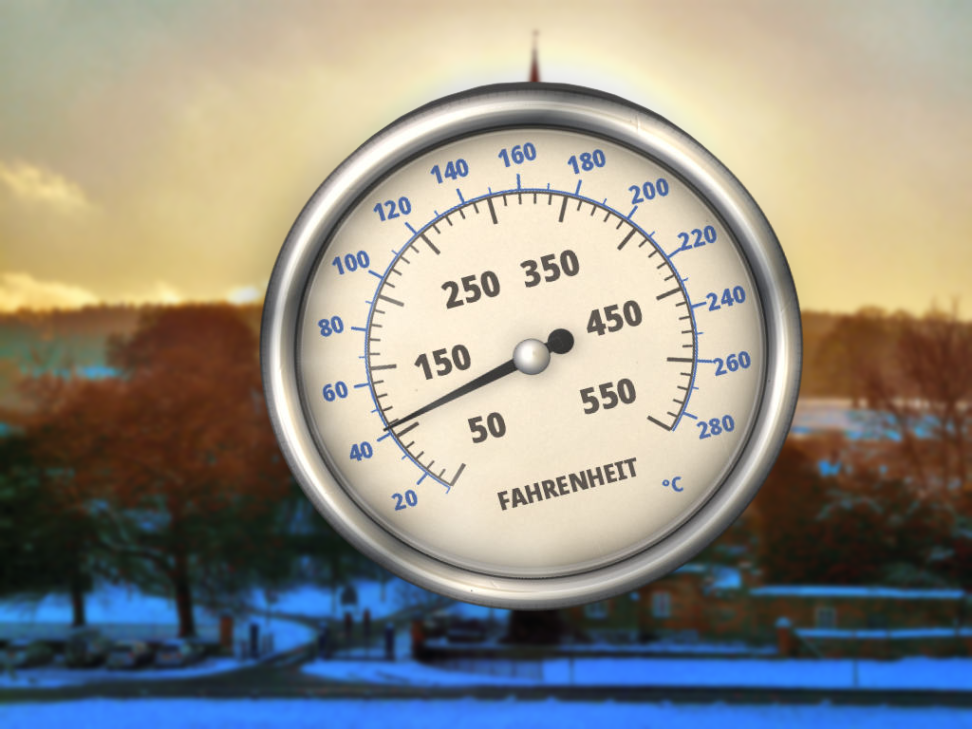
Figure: 110°F
